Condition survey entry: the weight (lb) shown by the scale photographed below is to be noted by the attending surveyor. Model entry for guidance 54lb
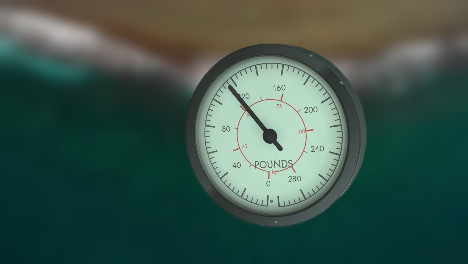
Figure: 116lb
